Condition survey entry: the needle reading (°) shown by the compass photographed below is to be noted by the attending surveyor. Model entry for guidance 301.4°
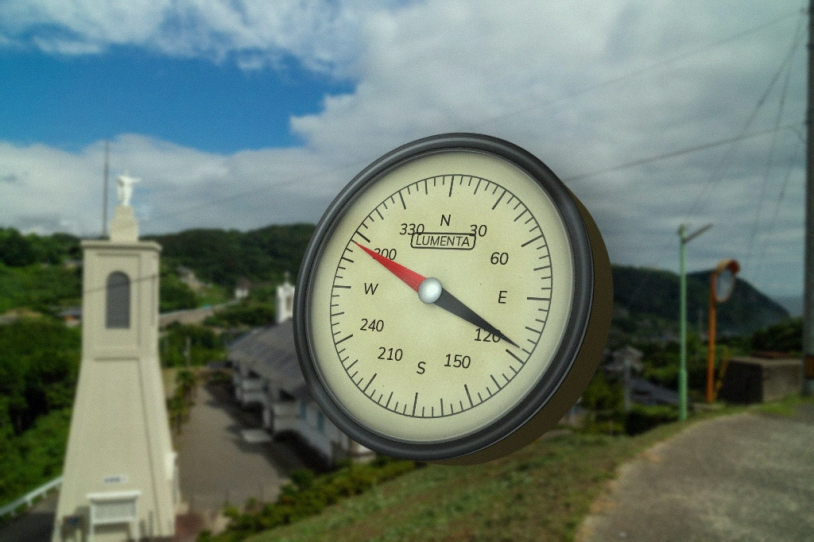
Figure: 295°
